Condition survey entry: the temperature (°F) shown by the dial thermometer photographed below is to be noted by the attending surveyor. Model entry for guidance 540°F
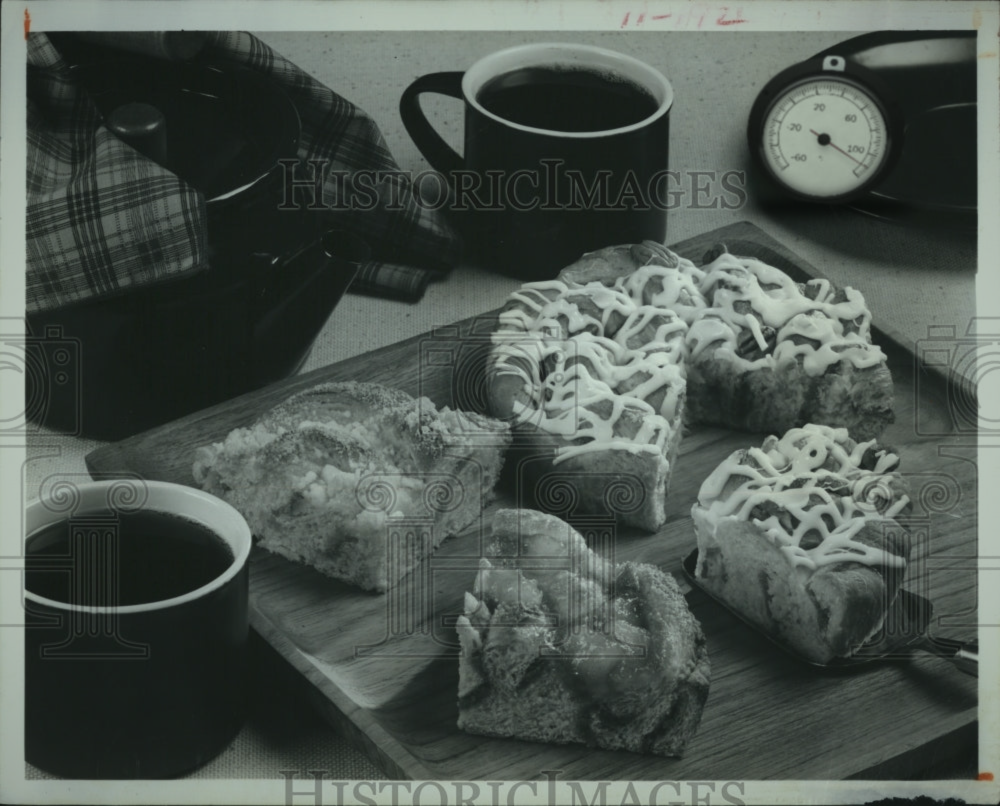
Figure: 110°F
